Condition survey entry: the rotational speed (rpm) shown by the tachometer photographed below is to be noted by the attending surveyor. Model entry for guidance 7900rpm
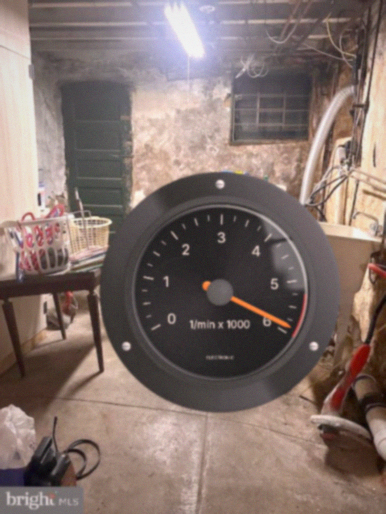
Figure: 5875rpm
